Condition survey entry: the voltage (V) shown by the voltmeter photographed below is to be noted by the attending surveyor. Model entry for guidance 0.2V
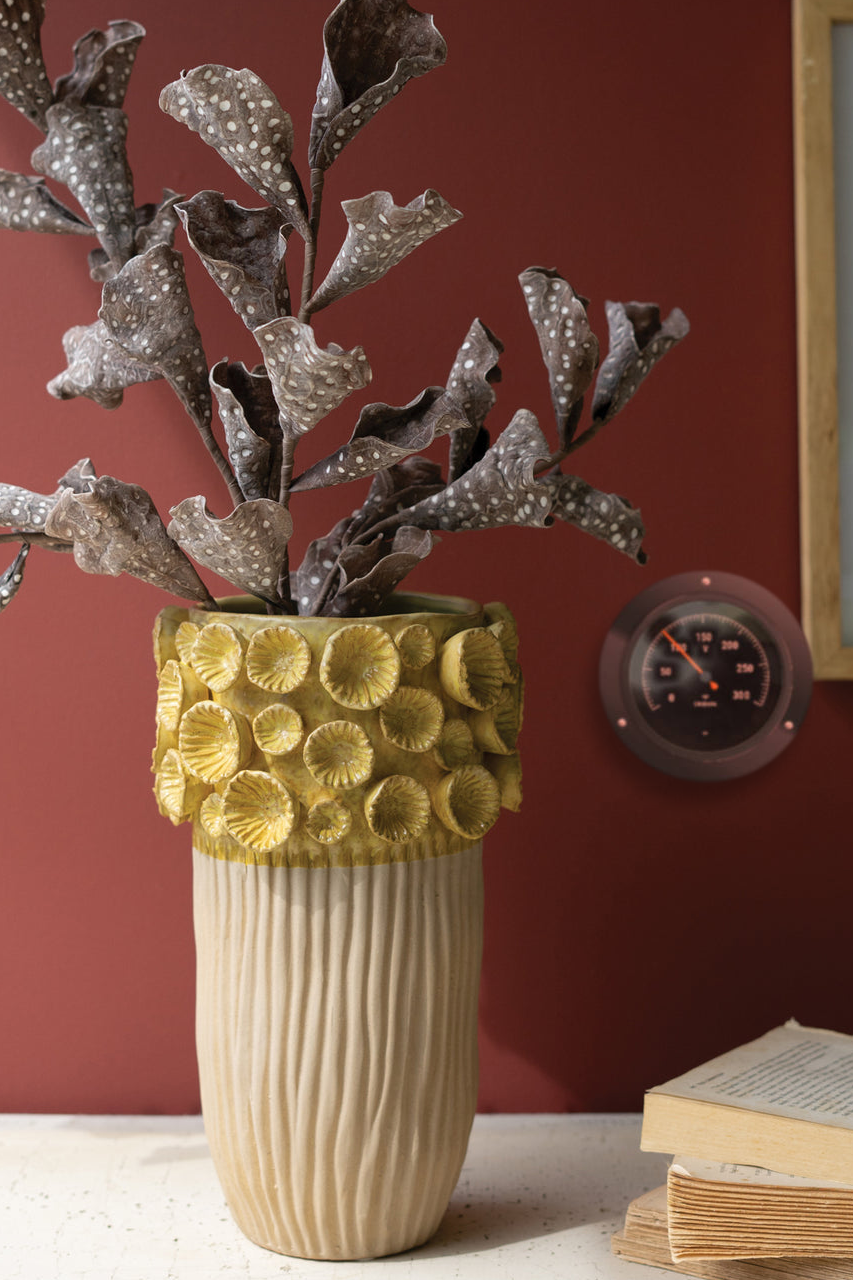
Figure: 100V
